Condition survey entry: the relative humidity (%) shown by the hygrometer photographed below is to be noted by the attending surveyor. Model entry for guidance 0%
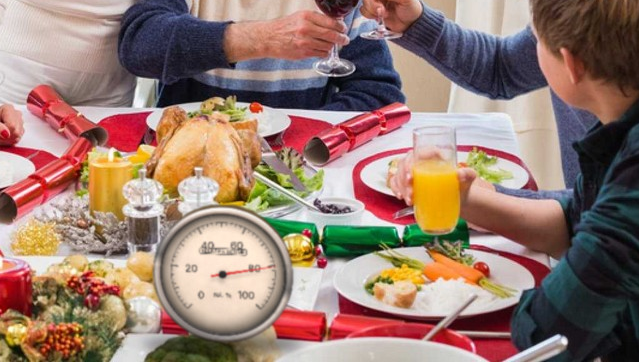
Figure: 80%
